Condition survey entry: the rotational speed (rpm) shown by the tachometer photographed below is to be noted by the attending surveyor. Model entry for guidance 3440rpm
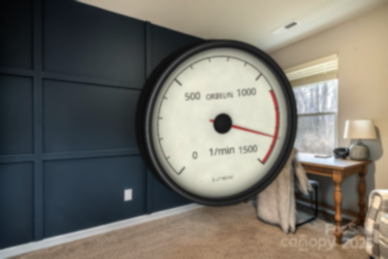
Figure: 1350rpm
